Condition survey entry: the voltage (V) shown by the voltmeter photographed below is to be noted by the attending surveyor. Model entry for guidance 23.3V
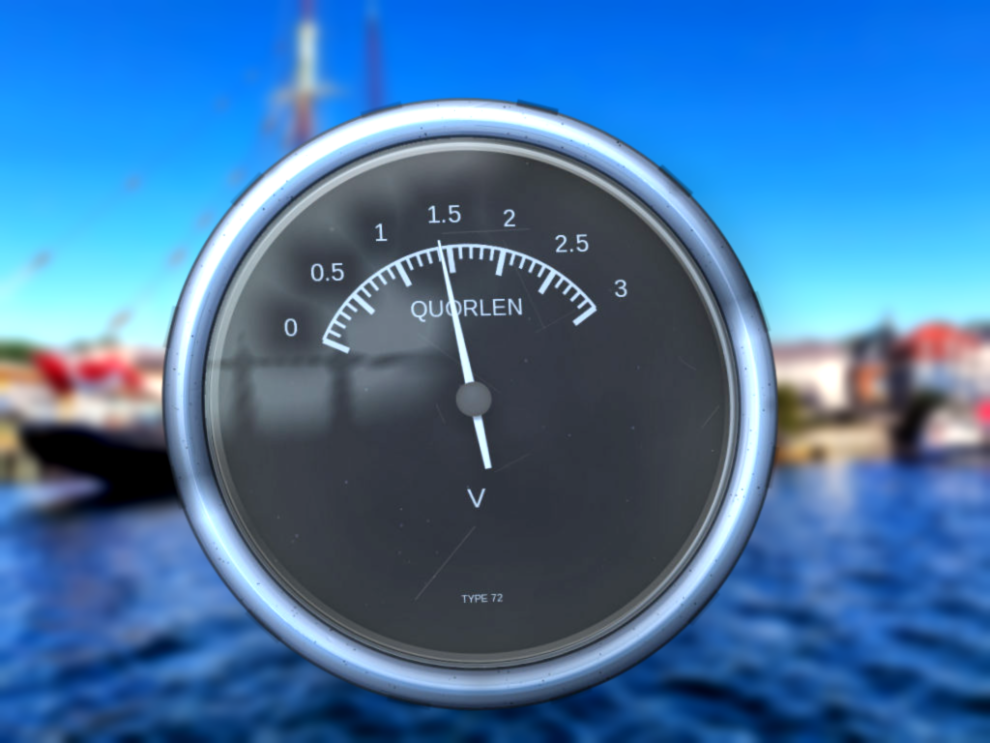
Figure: 1.4V
